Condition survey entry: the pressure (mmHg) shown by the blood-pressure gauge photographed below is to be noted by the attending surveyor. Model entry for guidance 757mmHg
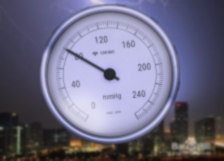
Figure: 80mmHg
